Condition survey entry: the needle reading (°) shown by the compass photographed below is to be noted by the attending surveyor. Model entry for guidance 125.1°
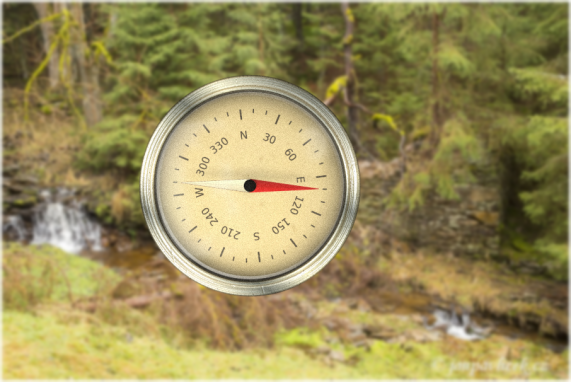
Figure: 100°
